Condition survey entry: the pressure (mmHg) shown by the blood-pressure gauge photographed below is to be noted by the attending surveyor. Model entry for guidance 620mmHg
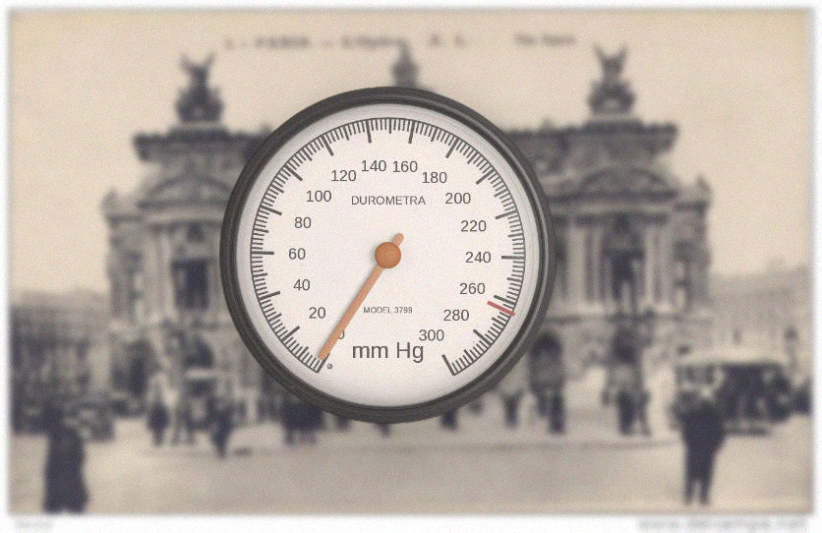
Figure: 2mmHg
